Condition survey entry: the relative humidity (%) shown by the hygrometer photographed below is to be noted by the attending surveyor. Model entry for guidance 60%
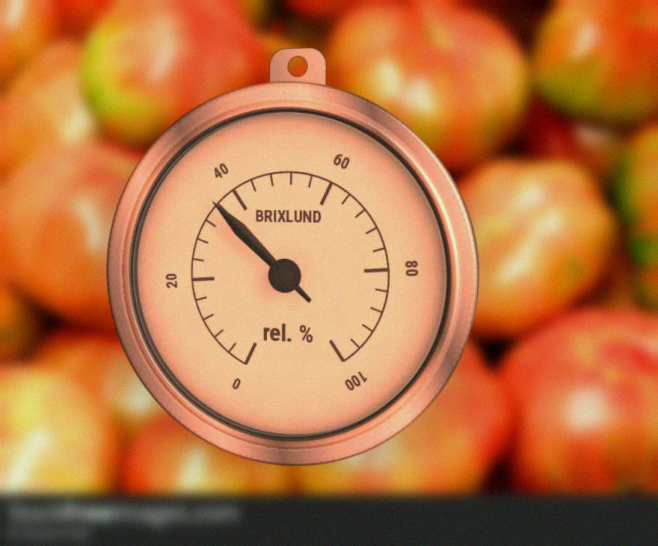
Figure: 36%
